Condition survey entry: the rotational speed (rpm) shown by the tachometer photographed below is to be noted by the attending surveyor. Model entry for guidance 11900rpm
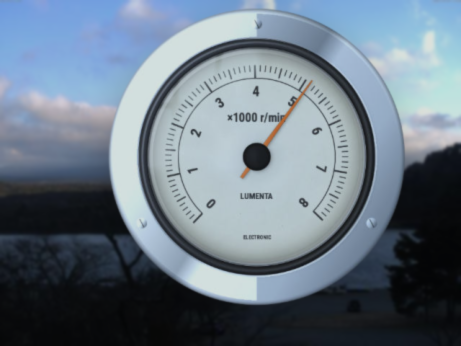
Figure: 5100rpm
